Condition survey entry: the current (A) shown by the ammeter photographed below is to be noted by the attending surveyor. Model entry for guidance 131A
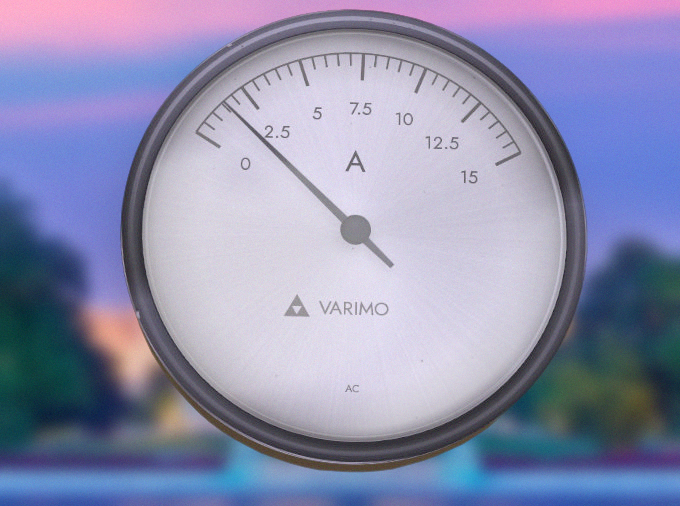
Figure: 1.5A
